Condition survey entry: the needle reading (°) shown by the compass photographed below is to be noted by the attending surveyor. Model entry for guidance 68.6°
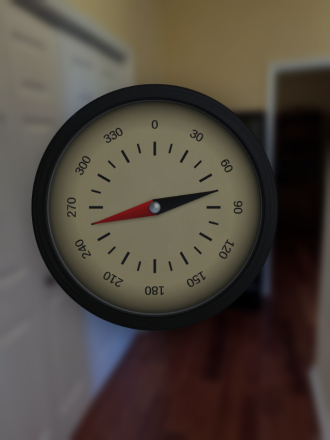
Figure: 255°
